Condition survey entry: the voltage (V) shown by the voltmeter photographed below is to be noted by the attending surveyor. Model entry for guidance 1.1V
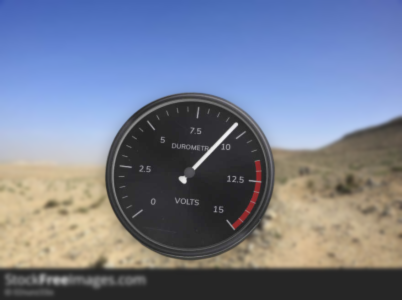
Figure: 9.5V
